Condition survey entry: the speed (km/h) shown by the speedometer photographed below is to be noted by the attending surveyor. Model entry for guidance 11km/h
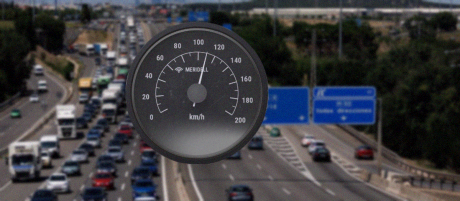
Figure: 110km/h
